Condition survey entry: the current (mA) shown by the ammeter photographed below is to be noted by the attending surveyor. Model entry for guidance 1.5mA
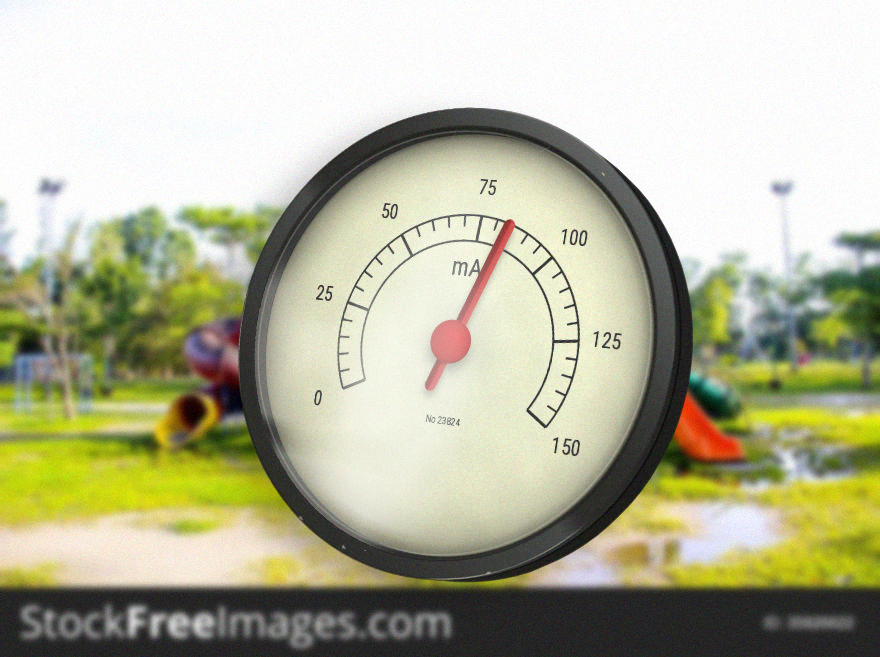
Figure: 85mA
